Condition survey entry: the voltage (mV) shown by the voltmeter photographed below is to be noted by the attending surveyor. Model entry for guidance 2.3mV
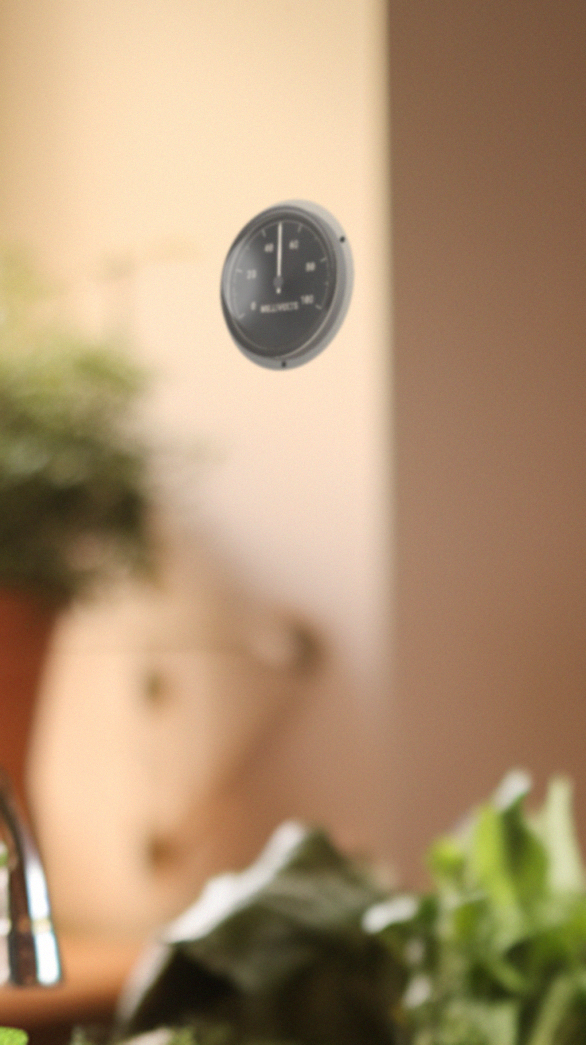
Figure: 50mV
